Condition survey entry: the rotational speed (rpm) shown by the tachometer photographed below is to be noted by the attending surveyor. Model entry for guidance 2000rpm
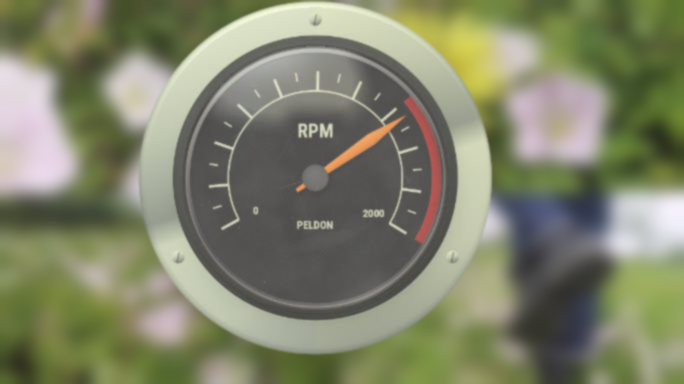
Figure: 1450rpm
